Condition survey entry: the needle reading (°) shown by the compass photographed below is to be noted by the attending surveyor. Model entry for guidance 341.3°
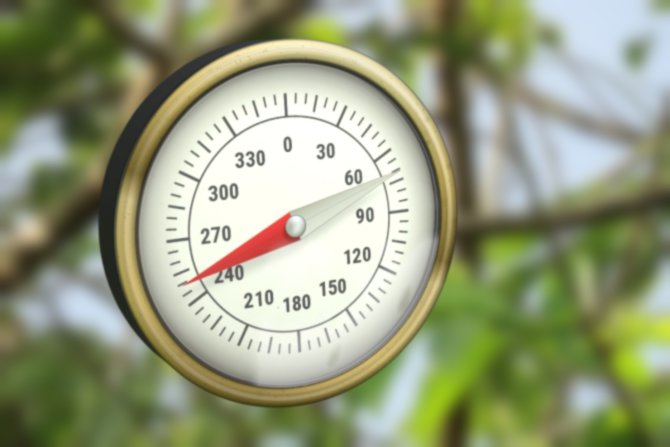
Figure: 250°
